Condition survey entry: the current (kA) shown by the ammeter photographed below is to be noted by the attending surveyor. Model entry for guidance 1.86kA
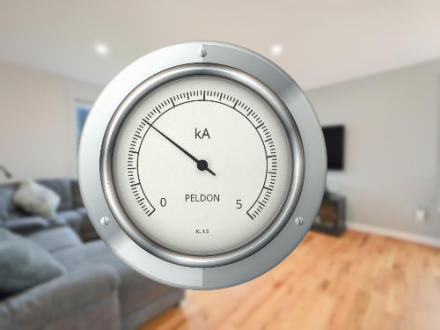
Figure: 1.5kA
